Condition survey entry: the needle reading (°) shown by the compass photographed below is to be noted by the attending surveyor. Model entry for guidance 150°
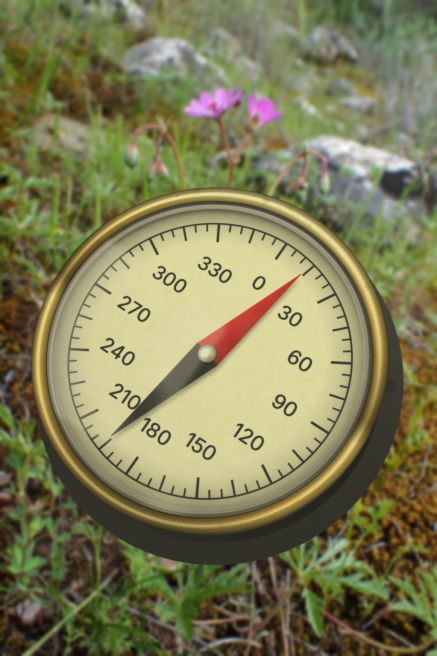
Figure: 15°
